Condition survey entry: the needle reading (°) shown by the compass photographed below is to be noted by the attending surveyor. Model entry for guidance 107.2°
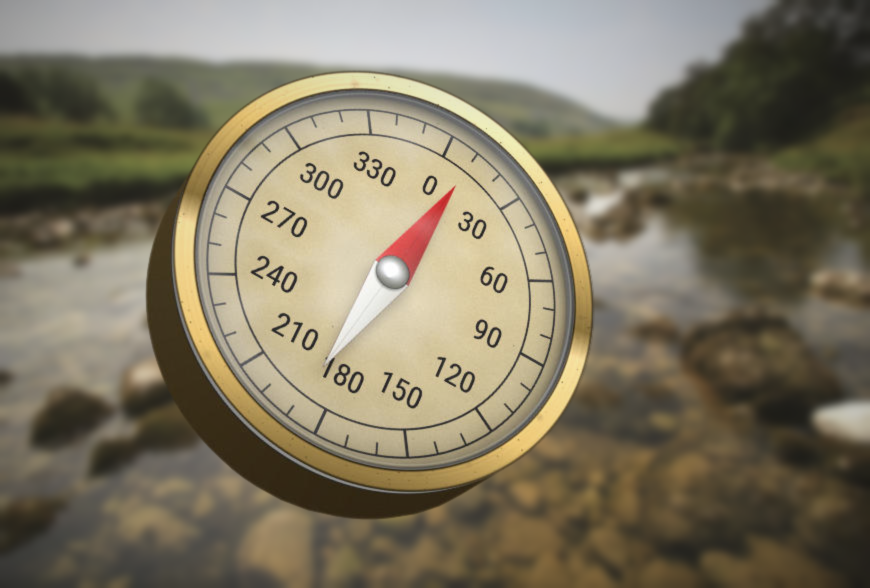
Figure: 10°
